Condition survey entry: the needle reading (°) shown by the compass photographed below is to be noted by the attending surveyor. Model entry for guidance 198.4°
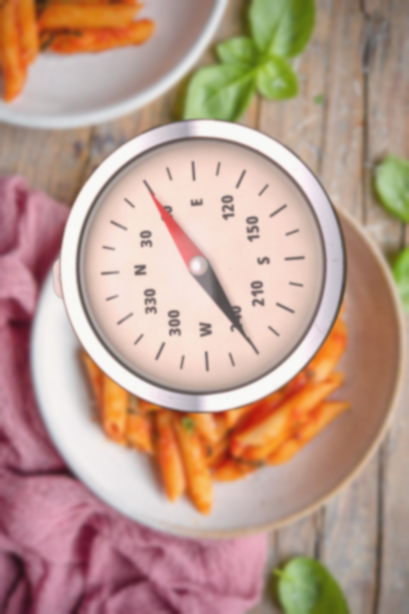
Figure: 60°
